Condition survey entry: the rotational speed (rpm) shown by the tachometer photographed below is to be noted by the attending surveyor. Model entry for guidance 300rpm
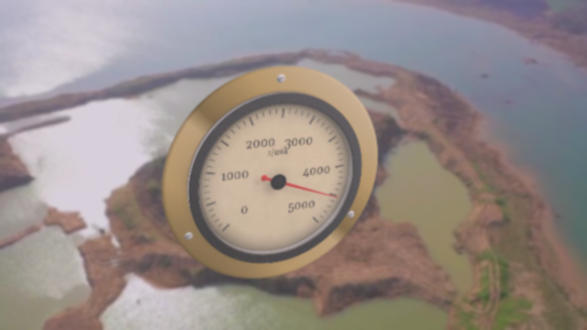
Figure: 4500rpm
